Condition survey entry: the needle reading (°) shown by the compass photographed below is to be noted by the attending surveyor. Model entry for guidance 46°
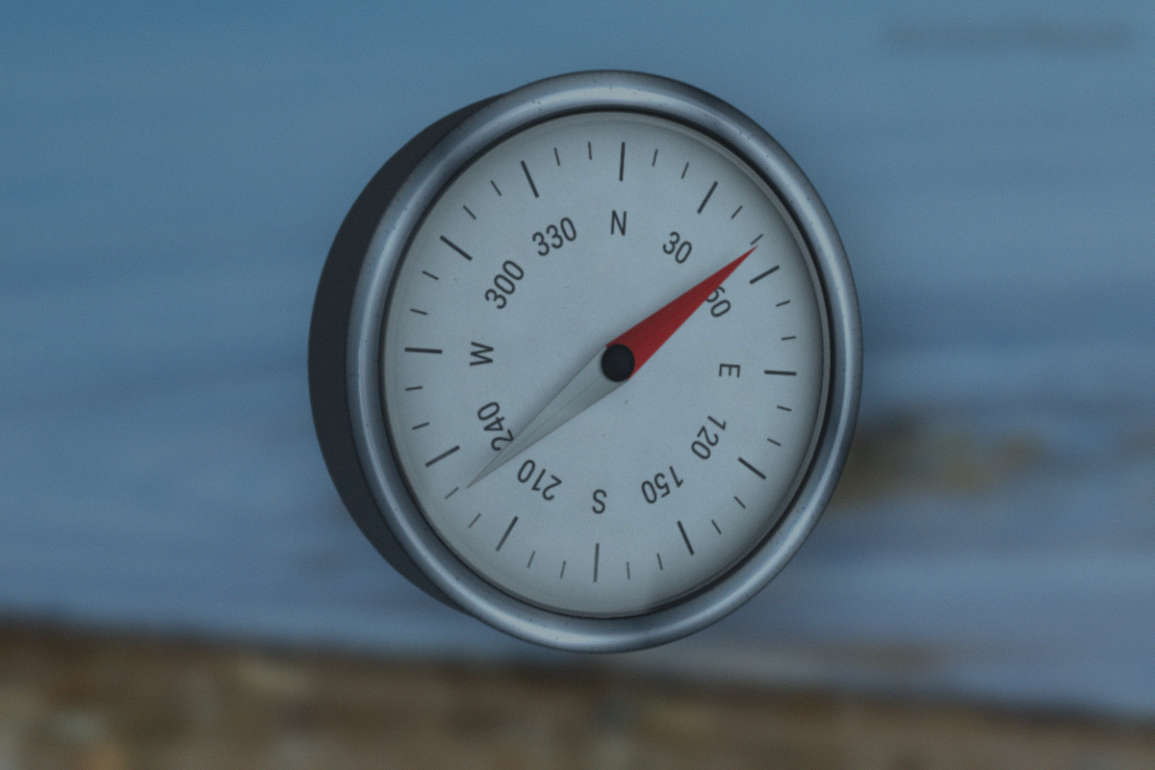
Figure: 50°
